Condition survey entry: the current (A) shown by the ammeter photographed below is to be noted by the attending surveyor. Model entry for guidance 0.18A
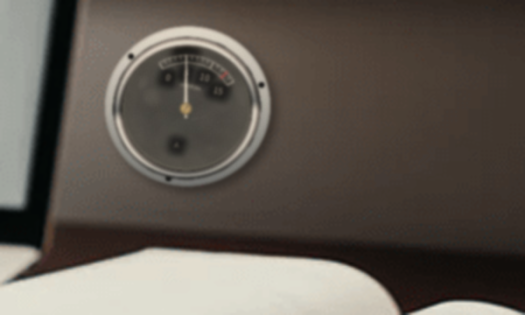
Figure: 5A
